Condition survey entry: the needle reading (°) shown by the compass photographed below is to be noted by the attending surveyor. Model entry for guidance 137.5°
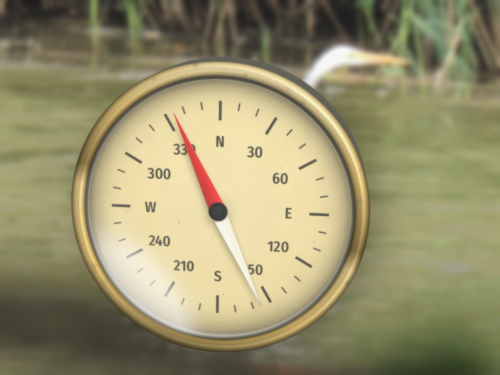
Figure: 335°
